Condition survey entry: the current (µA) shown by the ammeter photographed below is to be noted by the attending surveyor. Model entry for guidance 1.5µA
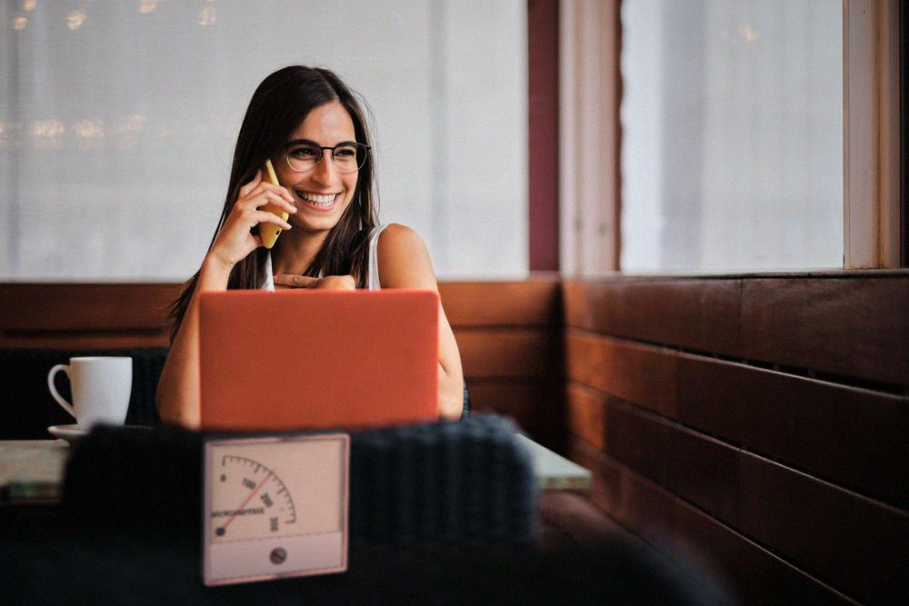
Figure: 140µA
